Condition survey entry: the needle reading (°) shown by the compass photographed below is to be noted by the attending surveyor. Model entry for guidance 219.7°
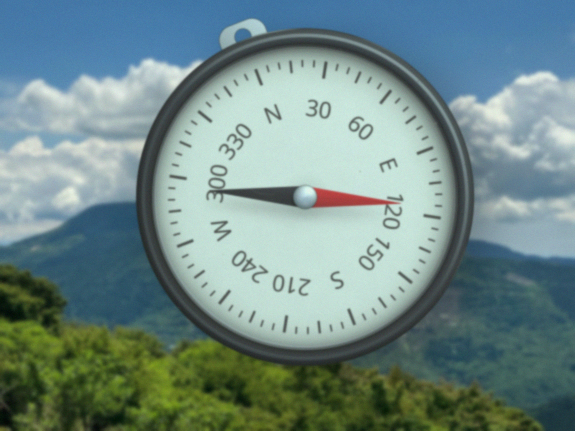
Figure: 115°
